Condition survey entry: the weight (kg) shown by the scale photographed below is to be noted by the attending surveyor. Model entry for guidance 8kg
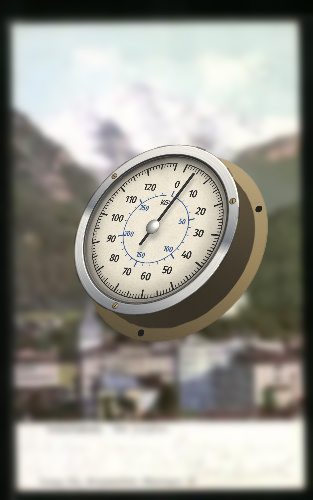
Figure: 5kg
